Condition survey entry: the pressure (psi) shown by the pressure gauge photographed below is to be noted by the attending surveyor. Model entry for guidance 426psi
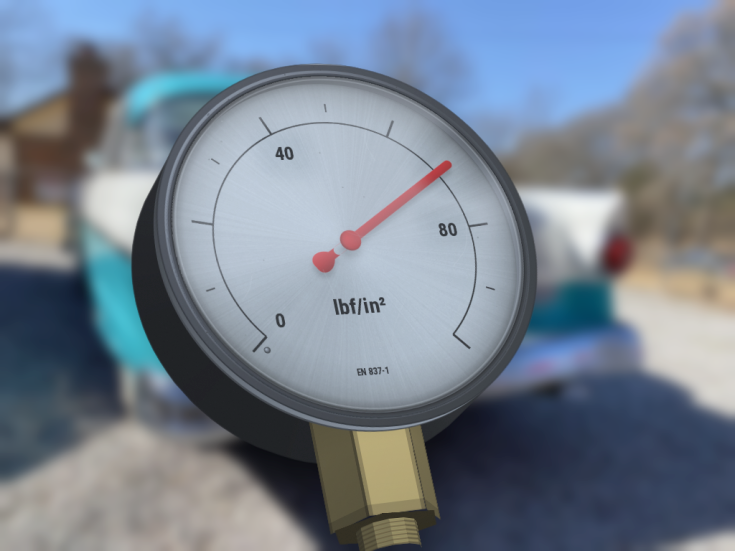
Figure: 70psi
